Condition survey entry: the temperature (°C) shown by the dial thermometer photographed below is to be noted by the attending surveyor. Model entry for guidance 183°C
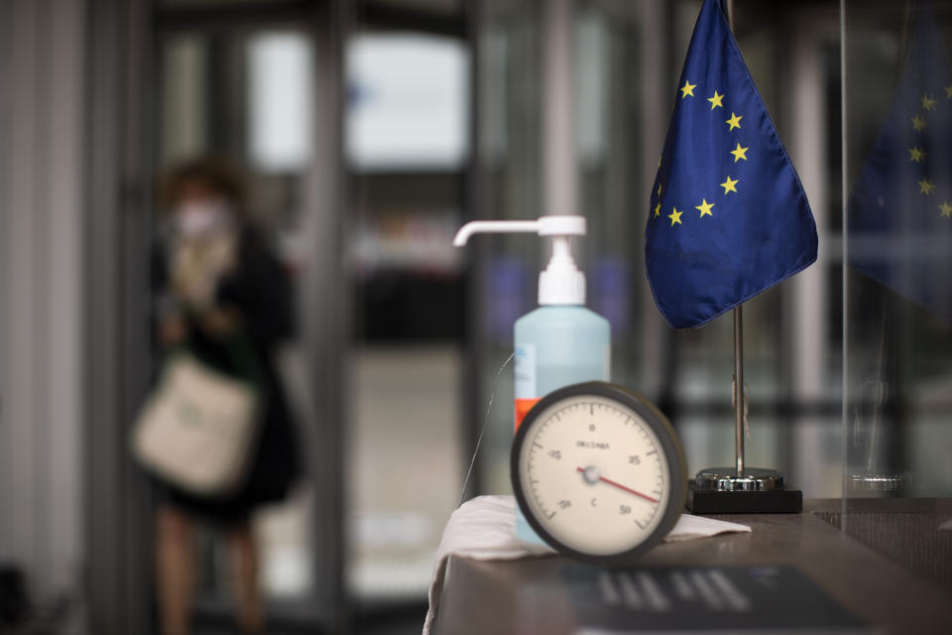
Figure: 40°C
